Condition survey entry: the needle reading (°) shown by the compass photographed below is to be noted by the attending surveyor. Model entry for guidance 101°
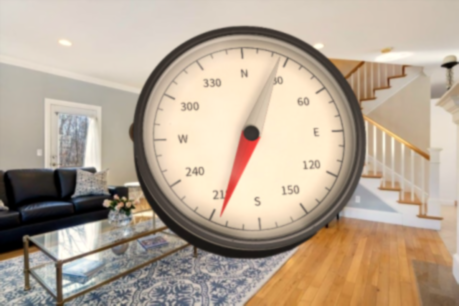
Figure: 205°
